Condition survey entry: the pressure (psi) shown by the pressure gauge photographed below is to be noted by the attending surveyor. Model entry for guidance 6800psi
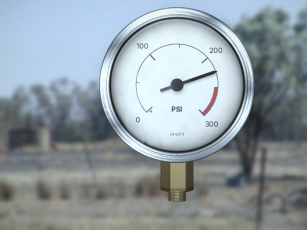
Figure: 225psi
